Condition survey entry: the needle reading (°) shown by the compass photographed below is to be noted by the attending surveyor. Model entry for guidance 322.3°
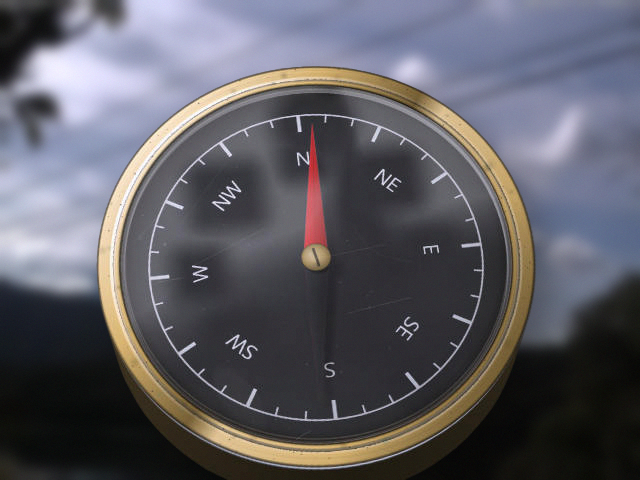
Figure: 5°
